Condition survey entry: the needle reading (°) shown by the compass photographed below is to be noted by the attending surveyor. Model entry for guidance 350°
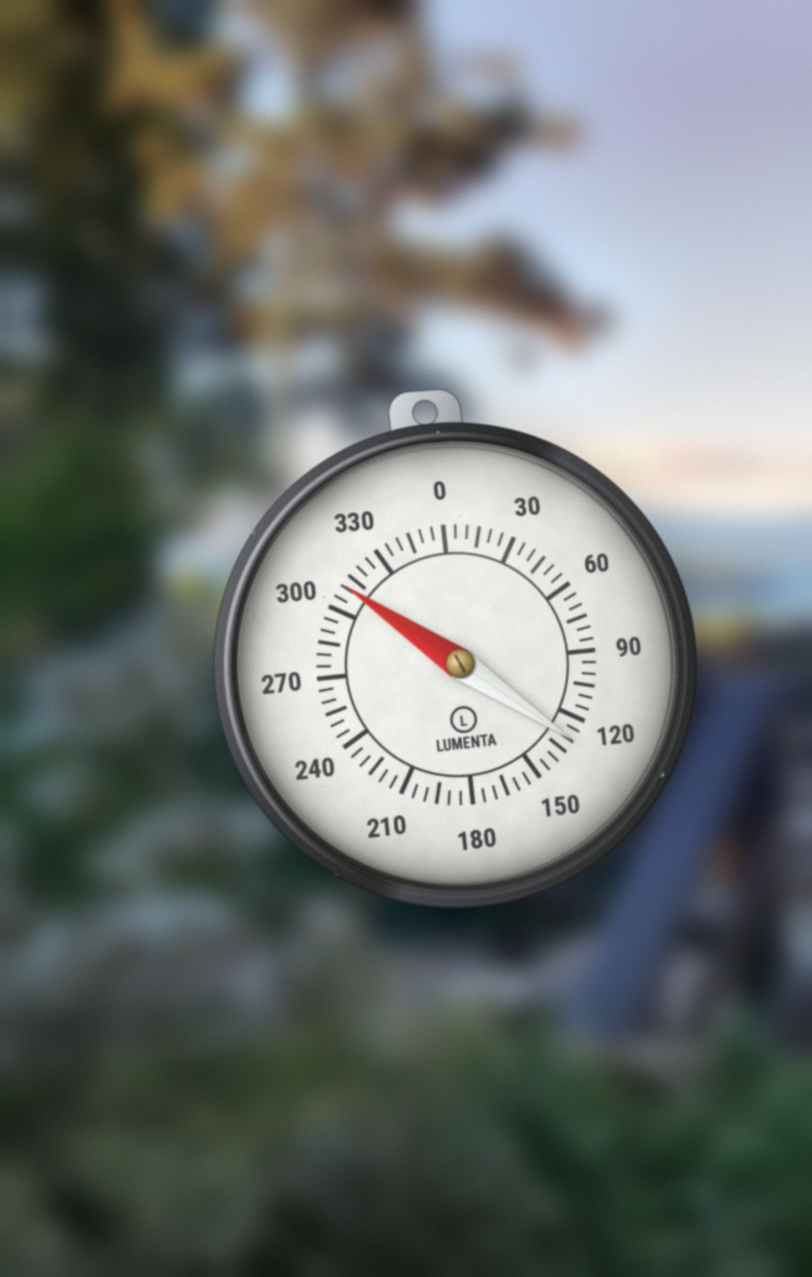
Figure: 310°
